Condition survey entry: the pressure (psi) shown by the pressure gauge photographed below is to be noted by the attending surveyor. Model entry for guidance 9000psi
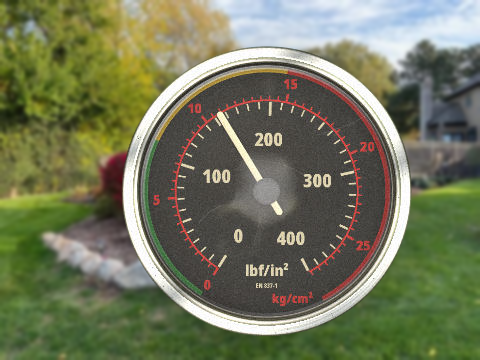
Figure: 155psi
